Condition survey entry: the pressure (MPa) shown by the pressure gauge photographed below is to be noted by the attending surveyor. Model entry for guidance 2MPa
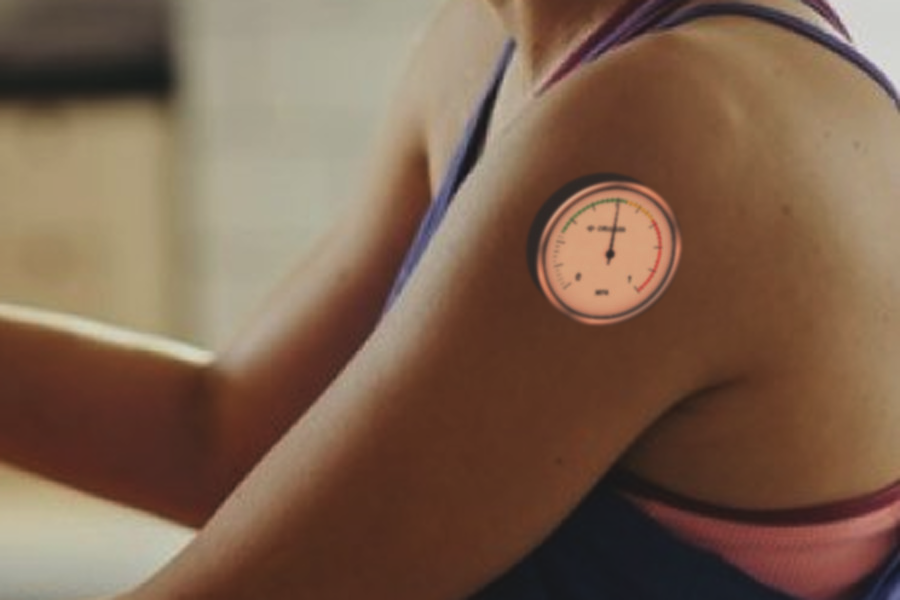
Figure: 0.5MPa
